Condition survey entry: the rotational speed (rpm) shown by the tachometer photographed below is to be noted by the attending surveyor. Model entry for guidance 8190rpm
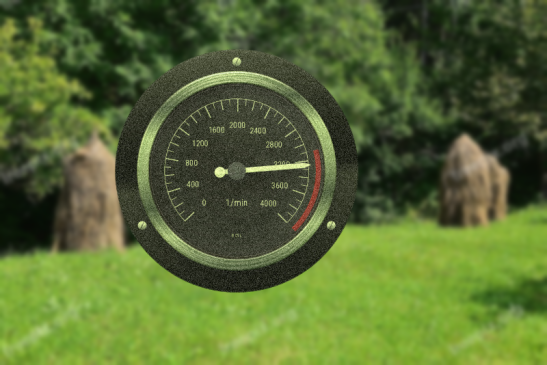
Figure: 3250rpm
